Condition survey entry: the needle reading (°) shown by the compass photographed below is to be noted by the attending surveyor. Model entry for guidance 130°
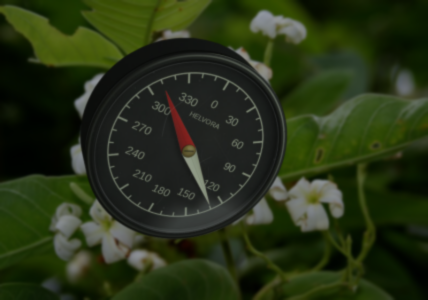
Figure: 310°
